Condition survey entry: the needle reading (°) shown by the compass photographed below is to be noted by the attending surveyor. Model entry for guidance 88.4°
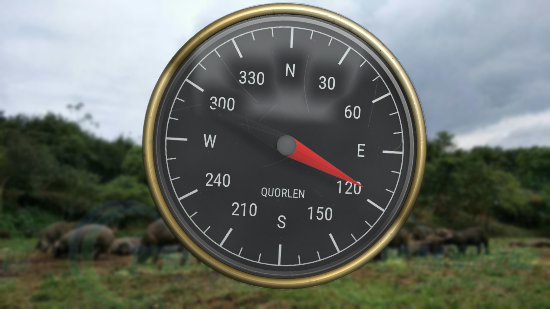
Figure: 115°
